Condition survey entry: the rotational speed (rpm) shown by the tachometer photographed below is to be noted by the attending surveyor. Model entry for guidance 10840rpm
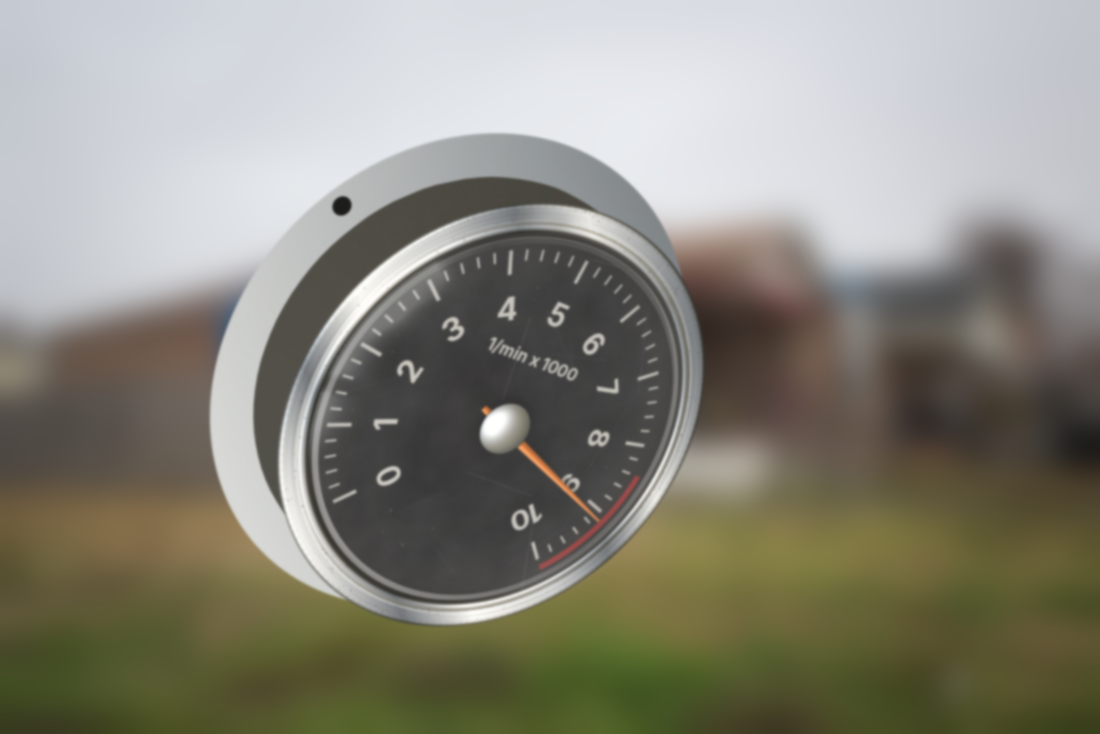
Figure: 9100rpm
